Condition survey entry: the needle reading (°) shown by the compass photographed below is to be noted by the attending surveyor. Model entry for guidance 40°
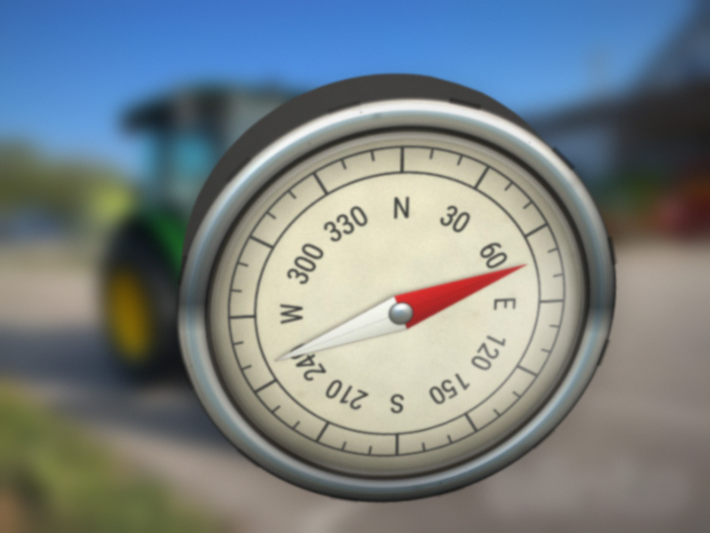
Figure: 70°
